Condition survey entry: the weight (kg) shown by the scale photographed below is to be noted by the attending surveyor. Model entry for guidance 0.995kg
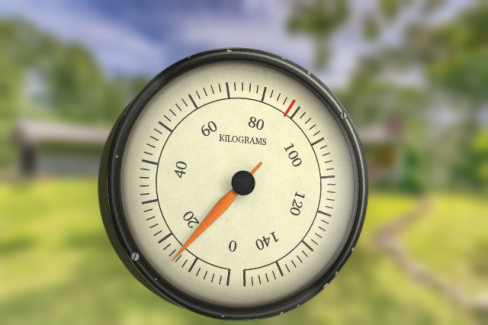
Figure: 15kg
